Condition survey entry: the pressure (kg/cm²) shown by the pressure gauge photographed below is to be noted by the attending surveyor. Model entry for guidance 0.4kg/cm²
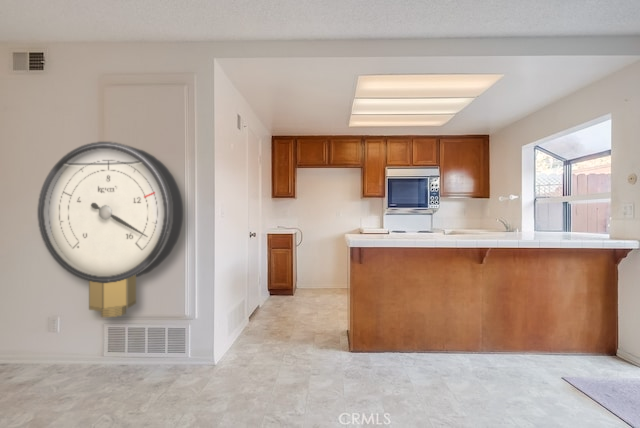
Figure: 15kg/cm²
